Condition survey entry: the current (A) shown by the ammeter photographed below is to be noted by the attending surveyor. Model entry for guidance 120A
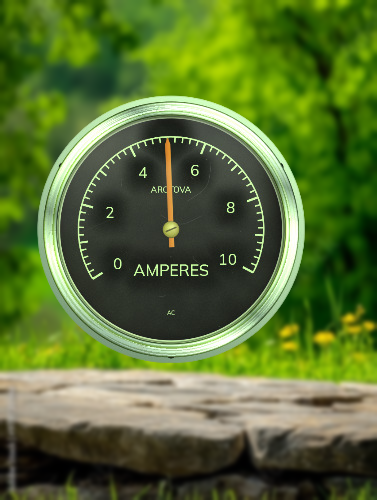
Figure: 5A
